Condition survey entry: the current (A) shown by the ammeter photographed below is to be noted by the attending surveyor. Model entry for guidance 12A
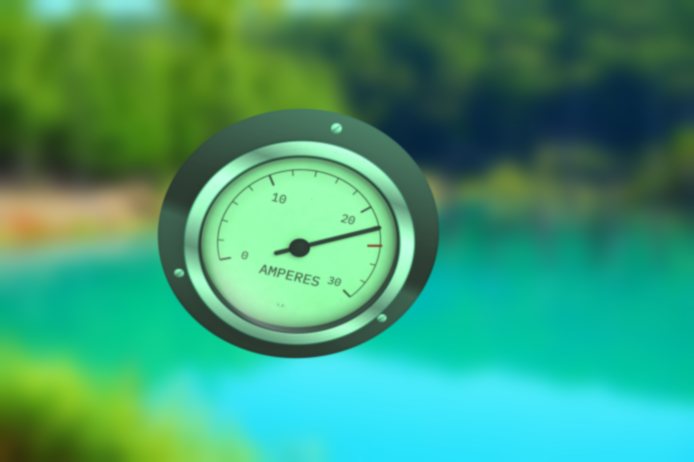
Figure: 22A
